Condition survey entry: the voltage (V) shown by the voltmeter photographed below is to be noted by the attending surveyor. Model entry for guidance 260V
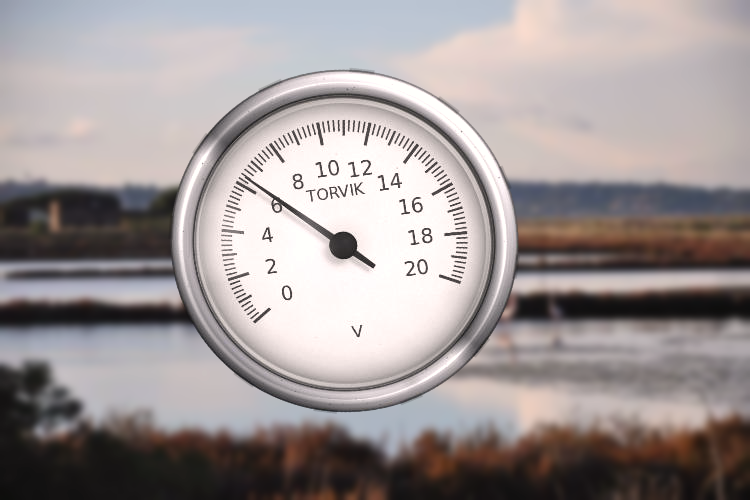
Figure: 6.4V
